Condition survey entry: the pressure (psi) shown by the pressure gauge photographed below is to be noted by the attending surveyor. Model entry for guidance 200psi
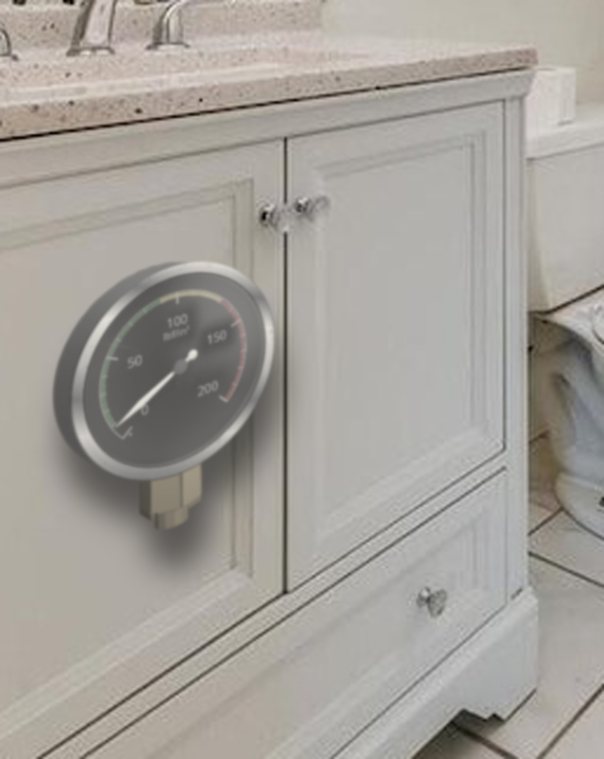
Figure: 10psi
